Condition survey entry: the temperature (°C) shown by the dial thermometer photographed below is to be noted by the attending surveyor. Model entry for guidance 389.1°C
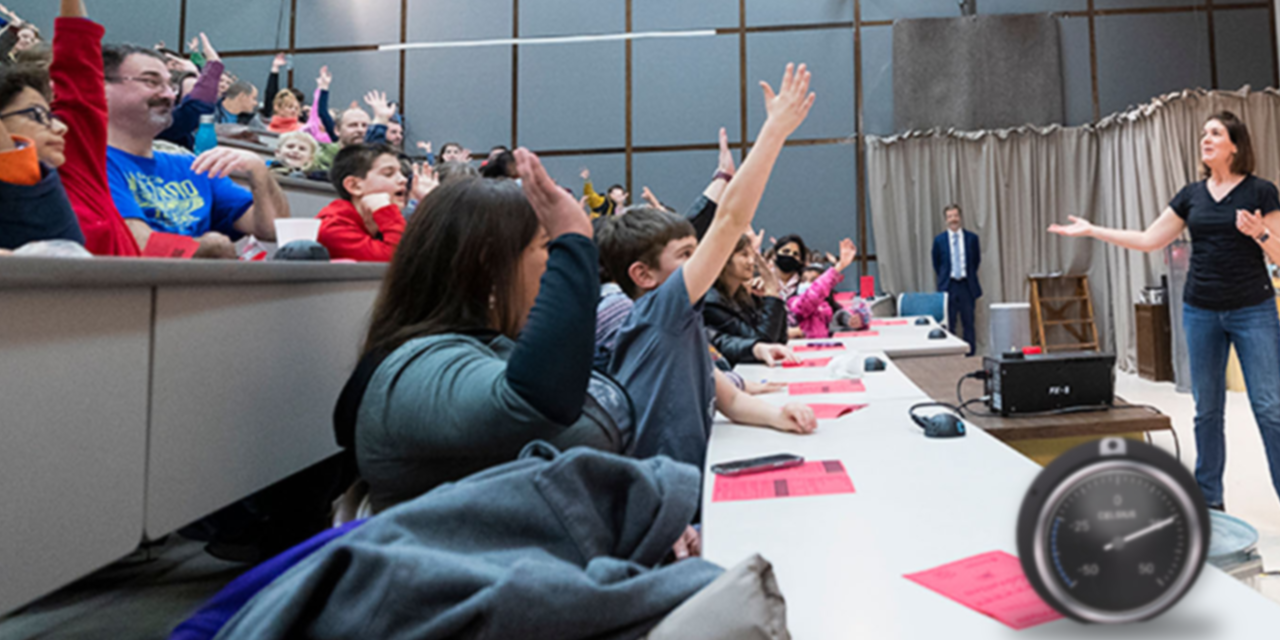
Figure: 25°C
